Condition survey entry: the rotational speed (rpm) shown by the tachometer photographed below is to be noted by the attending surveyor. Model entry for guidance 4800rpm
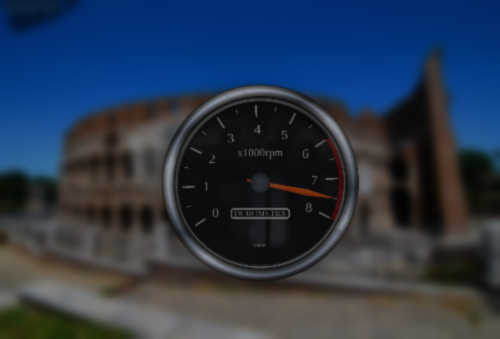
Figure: 7500rpm
